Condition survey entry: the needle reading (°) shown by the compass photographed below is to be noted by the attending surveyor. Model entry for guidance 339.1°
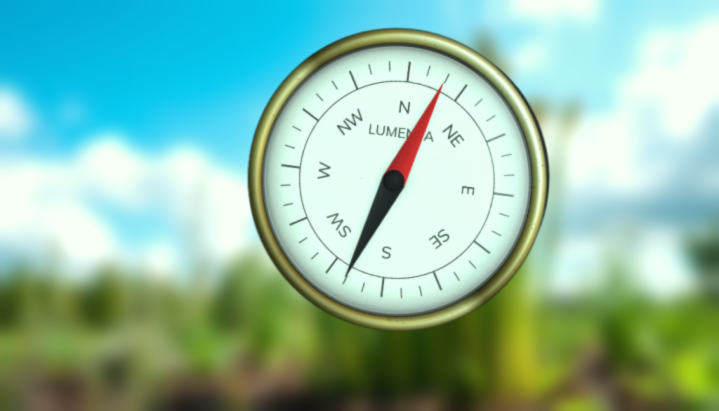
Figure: 20°
